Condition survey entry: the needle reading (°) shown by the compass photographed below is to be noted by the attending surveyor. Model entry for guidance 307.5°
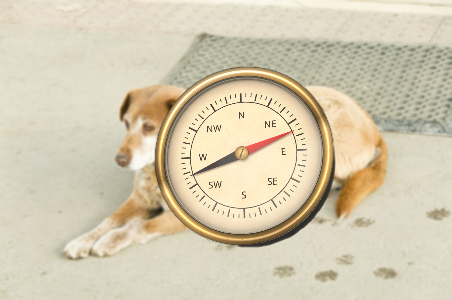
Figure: 70°
